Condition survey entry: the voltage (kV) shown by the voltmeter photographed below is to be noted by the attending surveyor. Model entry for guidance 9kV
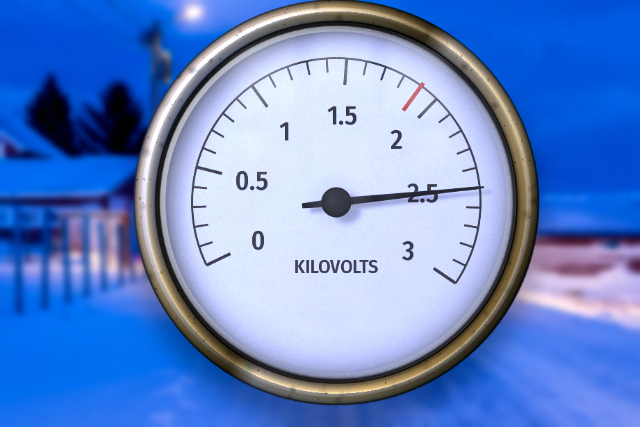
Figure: 2.5kV
